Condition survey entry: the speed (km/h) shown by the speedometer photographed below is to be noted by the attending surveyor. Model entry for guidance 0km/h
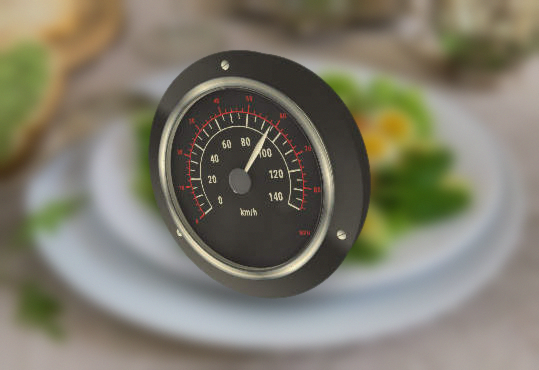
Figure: 95km/h
